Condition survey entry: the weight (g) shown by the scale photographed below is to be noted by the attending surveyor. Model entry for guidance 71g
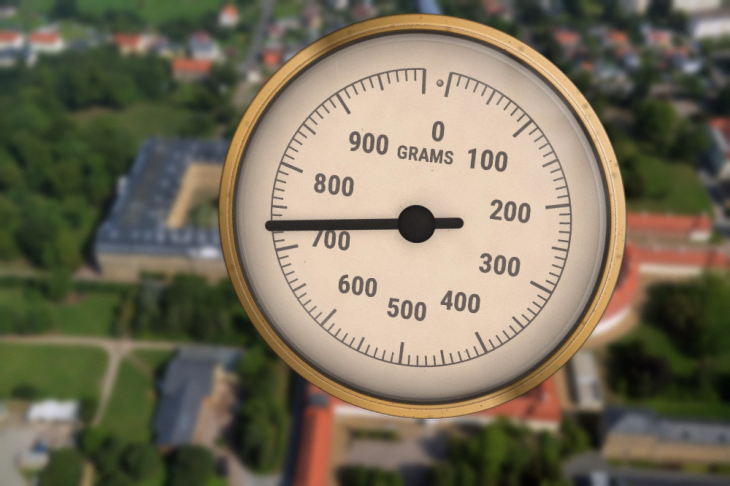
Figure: 730g
